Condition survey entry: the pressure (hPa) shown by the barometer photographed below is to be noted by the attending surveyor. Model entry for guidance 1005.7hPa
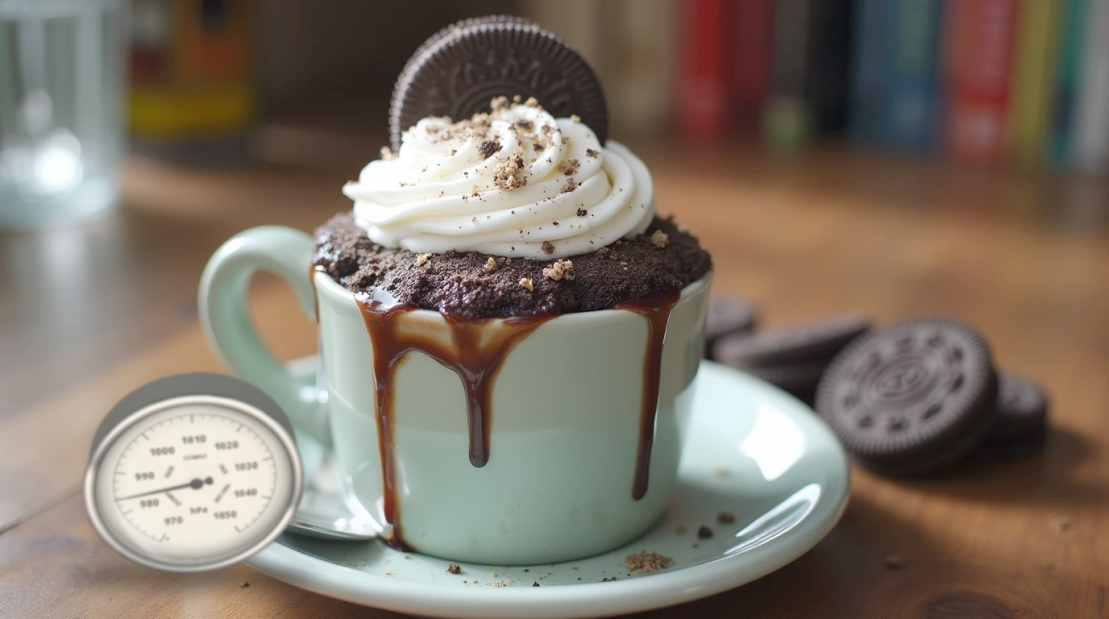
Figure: 984hPa
